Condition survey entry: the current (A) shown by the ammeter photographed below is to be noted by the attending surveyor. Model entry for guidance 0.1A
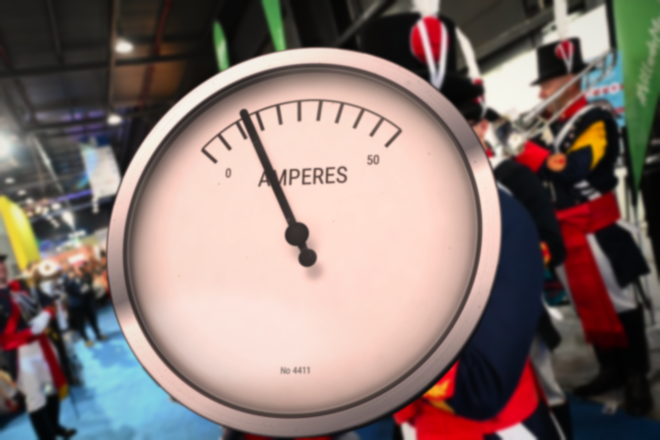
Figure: 12.5A
